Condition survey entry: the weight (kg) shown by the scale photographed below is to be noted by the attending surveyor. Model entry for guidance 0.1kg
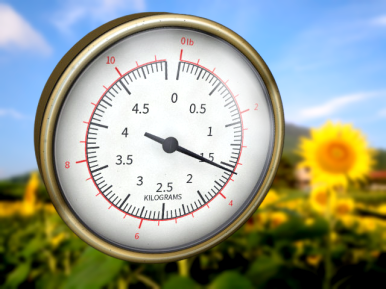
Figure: 1.55kg
